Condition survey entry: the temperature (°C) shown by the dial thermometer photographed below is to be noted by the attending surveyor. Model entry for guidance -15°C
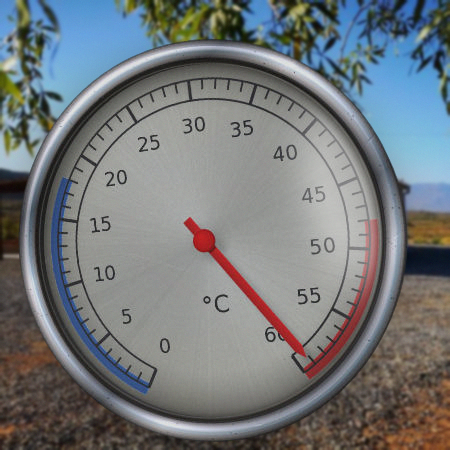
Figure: 59°C
